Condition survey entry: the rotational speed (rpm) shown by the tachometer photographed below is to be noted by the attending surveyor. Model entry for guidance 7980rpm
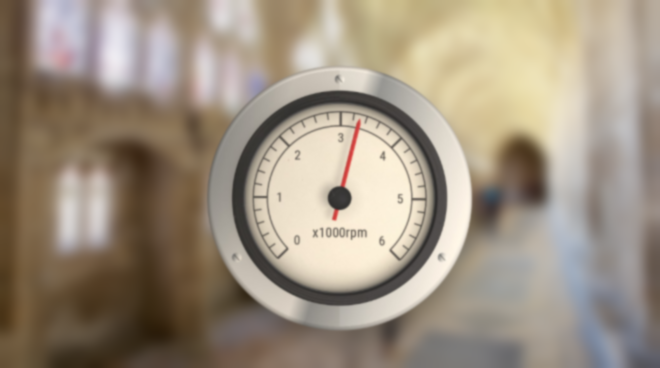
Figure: 3300rpm
